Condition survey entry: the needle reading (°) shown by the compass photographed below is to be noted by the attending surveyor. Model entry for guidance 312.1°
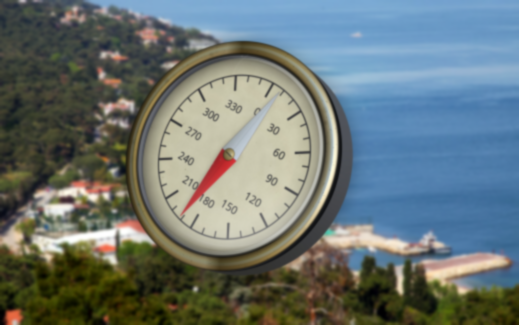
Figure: 190°
